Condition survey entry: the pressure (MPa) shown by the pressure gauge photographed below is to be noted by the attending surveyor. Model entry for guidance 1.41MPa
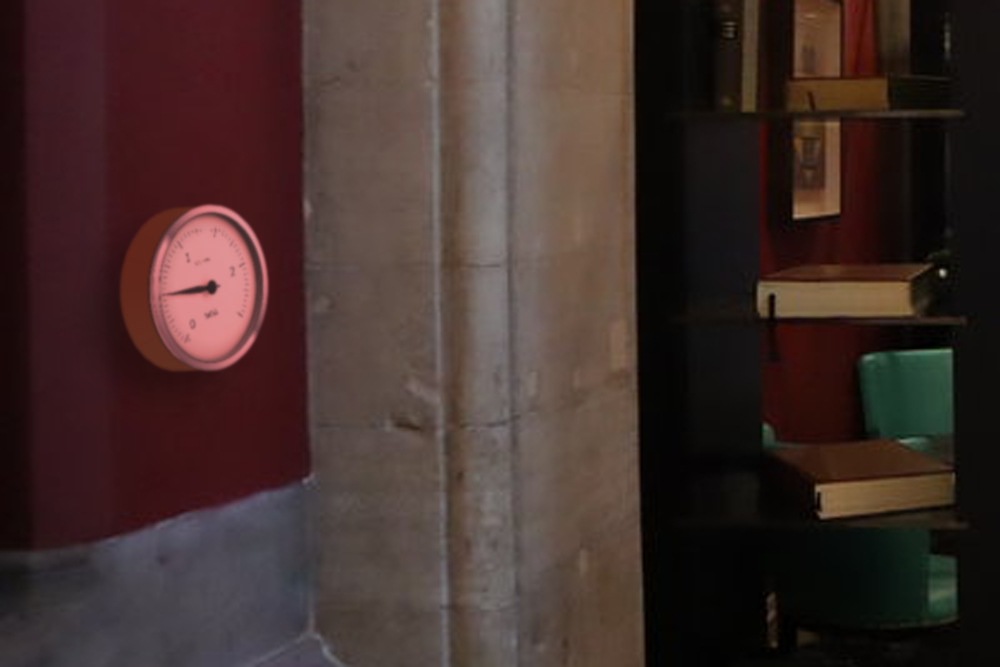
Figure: 0.5MPa
